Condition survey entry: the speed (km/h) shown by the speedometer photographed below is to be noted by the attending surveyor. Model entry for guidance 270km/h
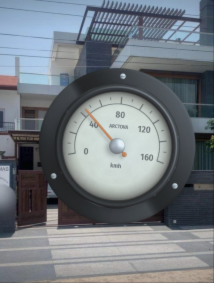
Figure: 45km/h
